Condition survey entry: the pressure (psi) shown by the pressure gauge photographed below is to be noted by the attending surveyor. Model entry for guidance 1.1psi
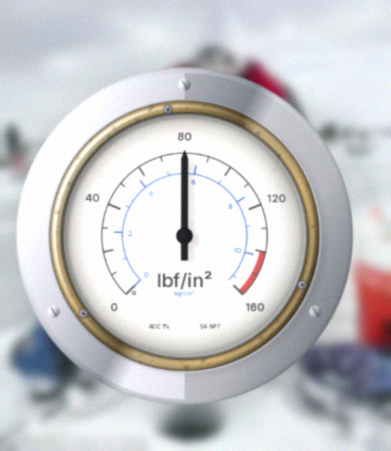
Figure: 80psi
